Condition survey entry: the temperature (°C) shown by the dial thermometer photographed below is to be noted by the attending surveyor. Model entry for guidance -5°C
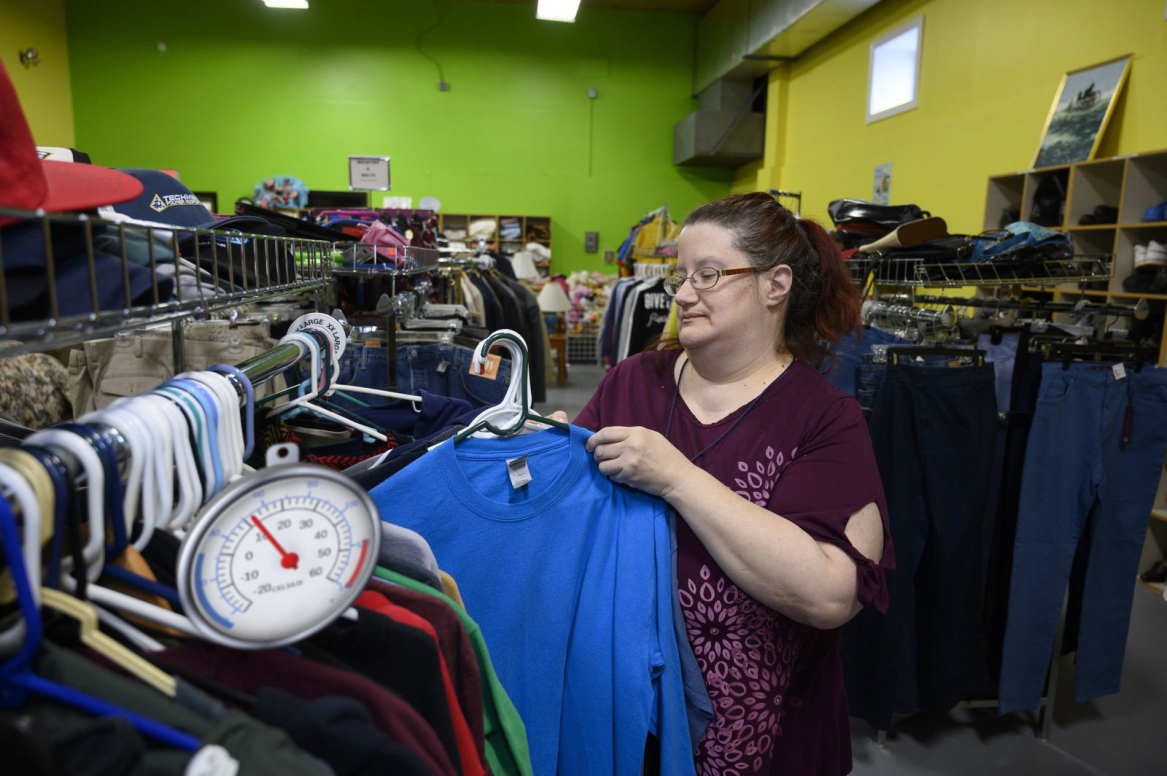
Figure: 12°C
